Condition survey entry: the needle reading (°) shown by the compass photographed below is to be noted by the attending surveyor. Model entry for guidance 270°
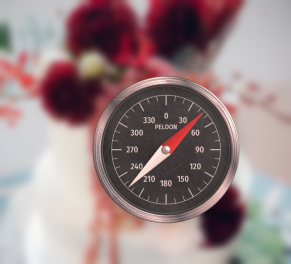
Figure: 45°
